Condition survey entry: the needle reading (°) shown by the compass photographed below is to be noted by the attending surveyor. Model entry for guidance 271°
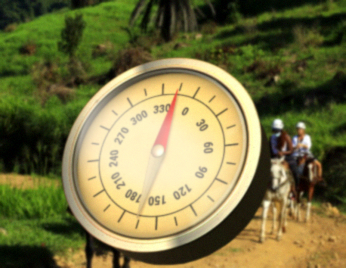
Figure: 345°
